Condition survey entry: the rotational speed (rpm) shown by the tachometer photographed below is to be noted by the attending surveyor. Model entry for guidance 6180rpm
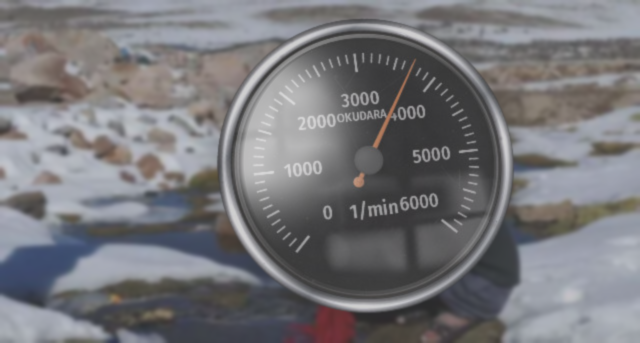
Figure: 3700rpm
